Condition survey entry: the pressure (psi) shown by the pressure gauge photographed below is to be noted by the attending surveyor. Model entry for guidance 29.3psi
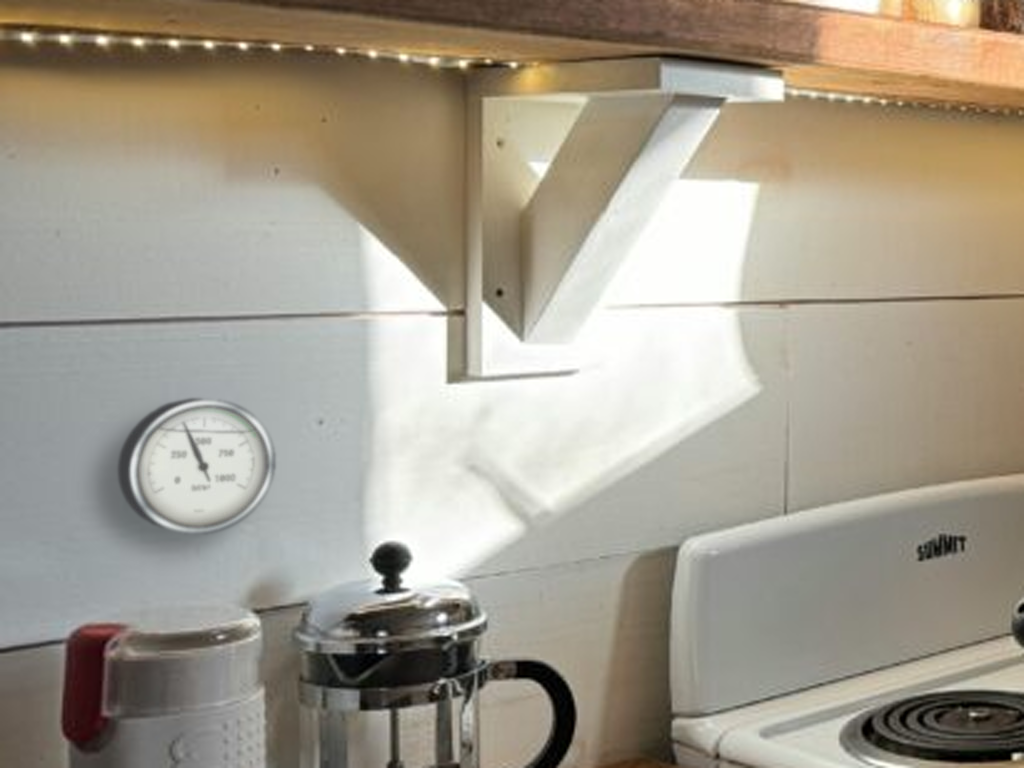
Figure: 400psi
